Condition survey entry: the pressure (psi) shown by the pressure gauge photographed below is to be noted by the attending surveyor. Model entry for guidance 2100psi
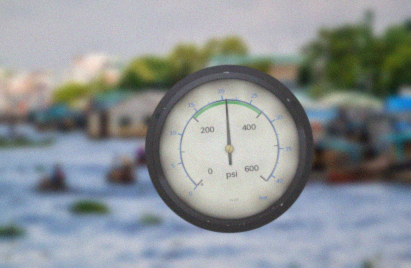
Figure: 300psi
